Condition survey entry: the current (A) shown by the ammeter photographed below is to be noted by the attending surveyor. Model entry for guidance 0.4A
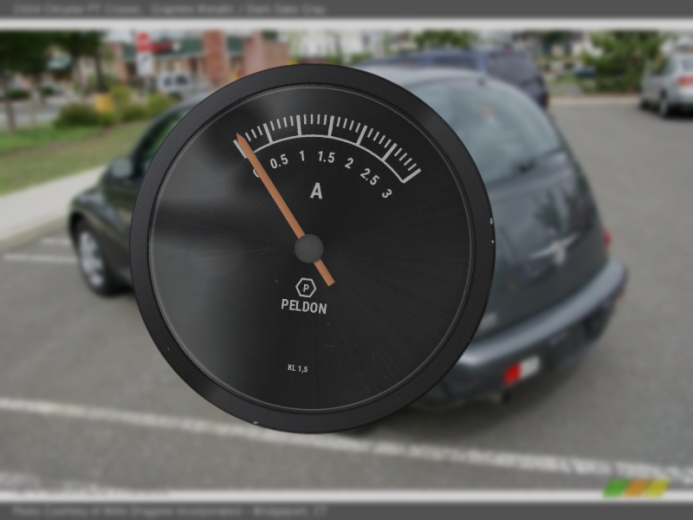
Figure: 0.1A
